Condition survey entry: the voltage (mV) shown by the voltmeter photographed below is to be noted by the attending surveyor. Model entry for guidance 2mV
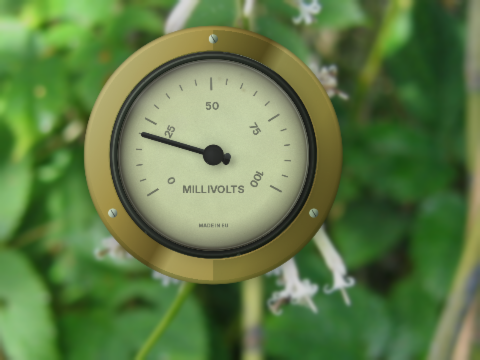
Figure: 20mV
